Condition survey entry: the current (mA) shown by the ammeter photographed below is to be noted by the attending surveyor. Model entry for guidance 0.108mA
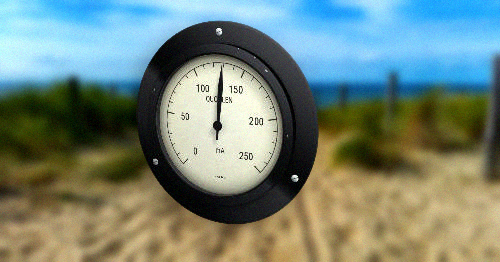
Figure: 130mA
